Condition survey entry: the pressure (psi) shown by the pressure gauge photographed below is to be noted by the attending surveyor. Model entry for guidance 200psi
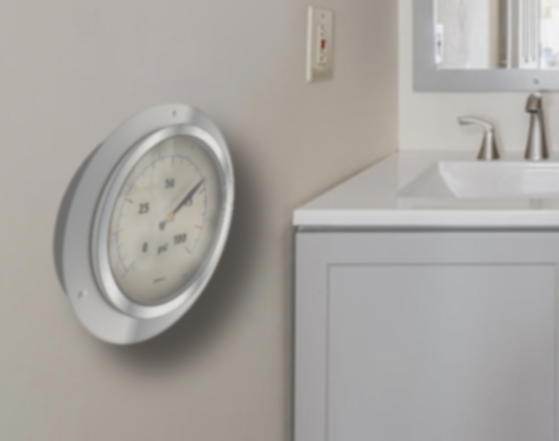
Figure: 70psi
